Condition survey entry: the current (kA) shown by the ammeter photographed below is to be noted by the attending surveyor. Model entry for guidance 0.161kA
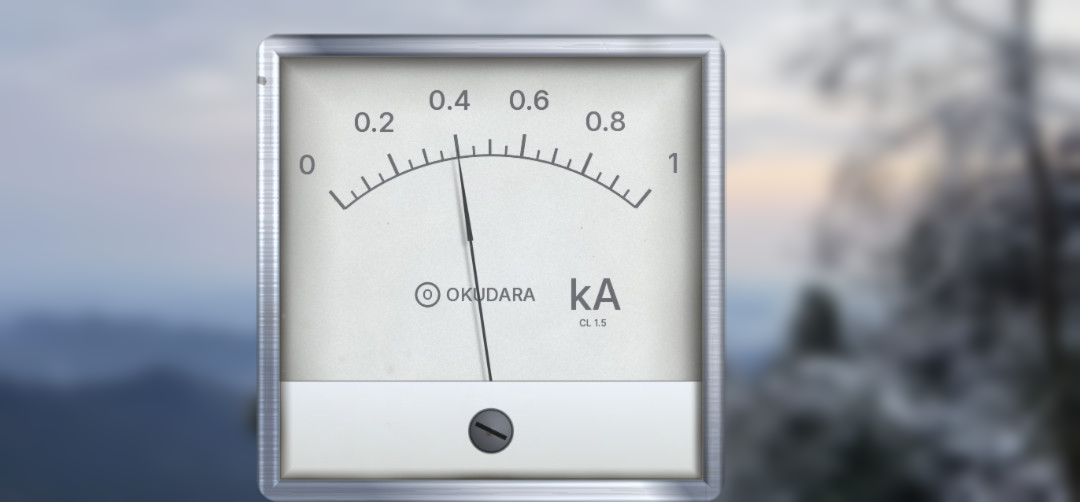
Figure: 0.4kA
